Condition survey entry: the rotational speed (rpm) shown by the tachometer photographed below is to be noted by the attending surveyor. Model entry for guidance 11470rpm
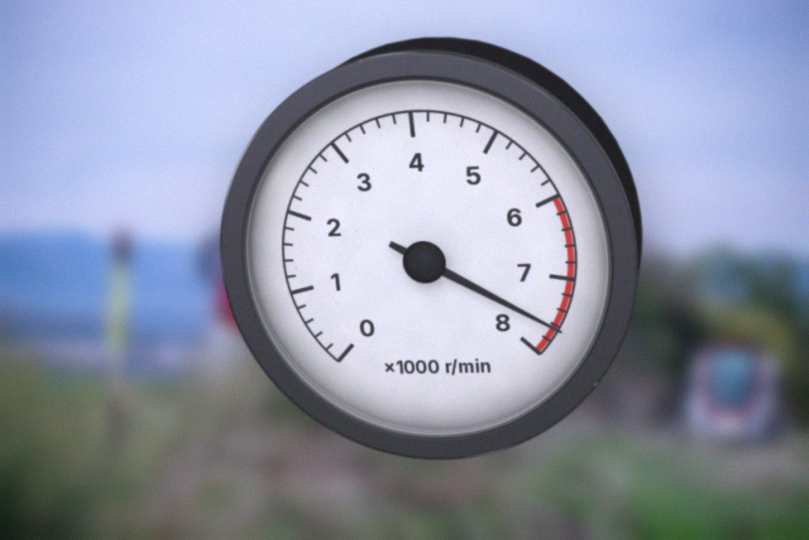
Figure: 7600rpm
